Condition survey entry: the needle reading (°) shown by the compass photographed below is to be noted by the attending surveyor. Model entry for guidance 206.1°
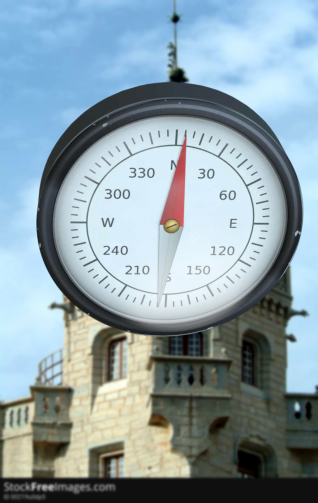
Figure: 5°
